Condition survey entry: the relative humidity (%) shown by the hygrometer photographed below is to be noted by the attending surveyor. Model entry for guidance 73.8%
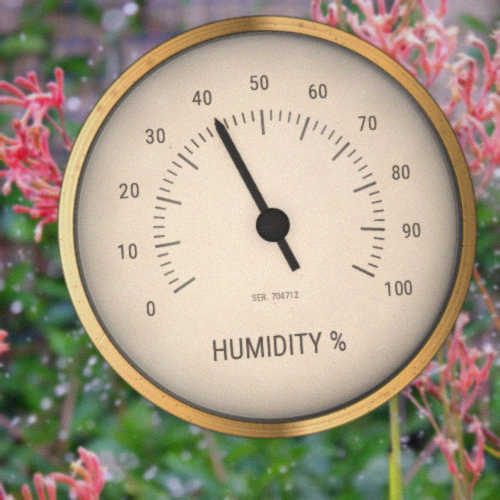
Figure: 40%
